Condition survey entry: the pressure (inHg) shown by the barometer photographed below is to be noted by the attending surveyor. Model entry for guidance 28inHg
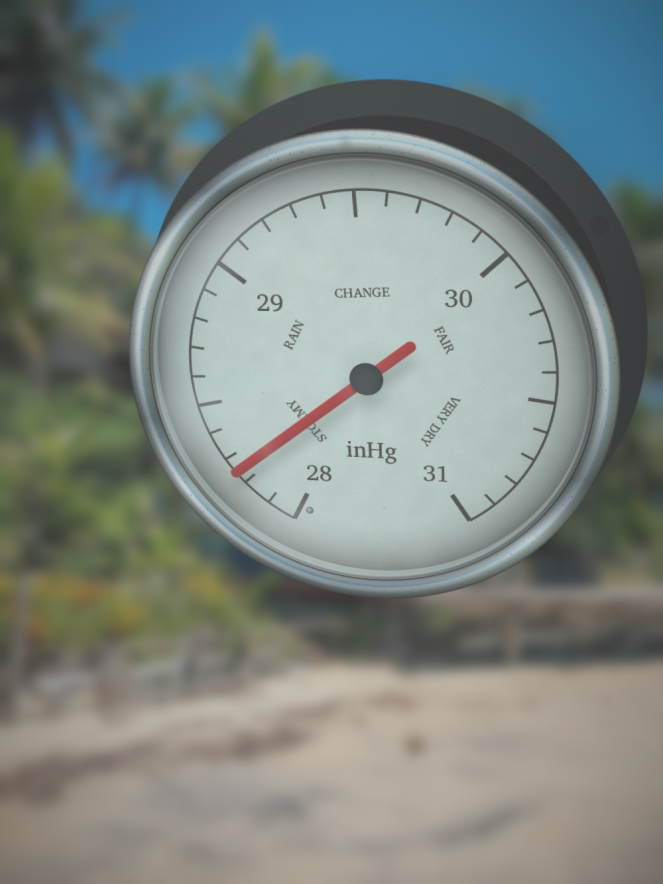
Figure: 28.25inHg
